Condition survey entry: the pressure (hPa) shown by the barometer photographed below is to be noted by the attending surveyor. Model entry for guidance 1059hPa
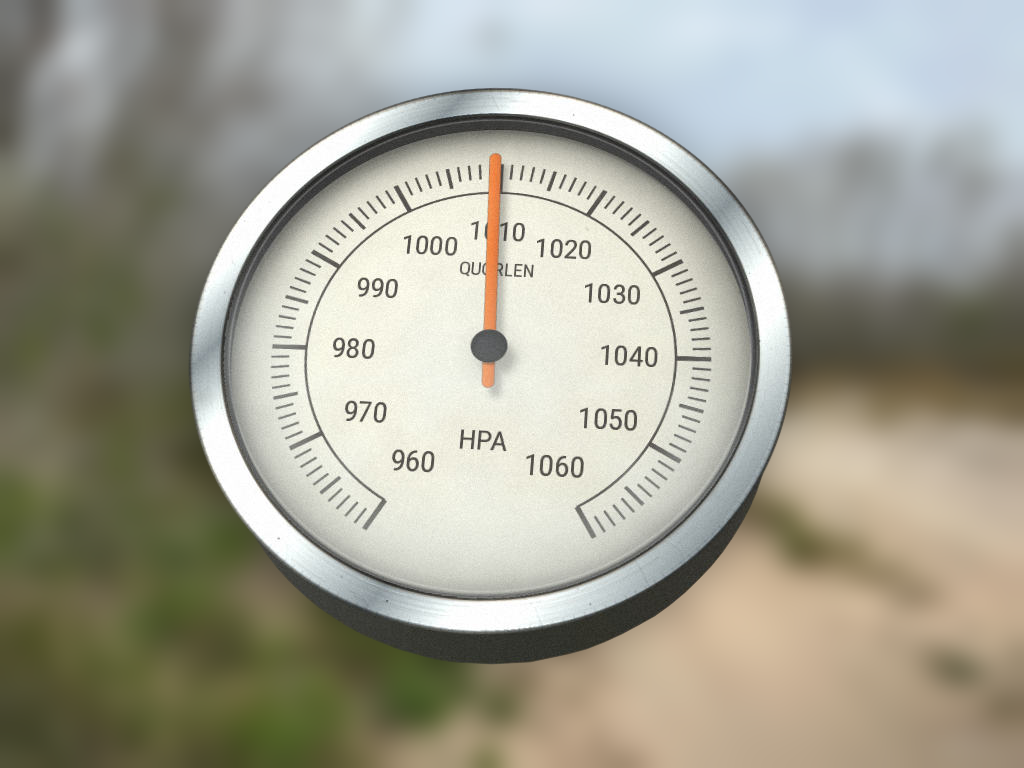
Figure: 1009.5hPa
